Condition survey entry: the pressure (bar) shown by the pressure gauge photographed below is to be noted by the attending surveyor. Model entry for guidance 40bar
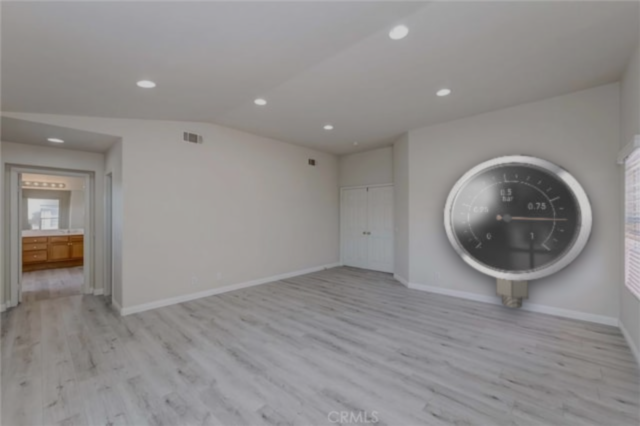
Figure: 0.85bar
